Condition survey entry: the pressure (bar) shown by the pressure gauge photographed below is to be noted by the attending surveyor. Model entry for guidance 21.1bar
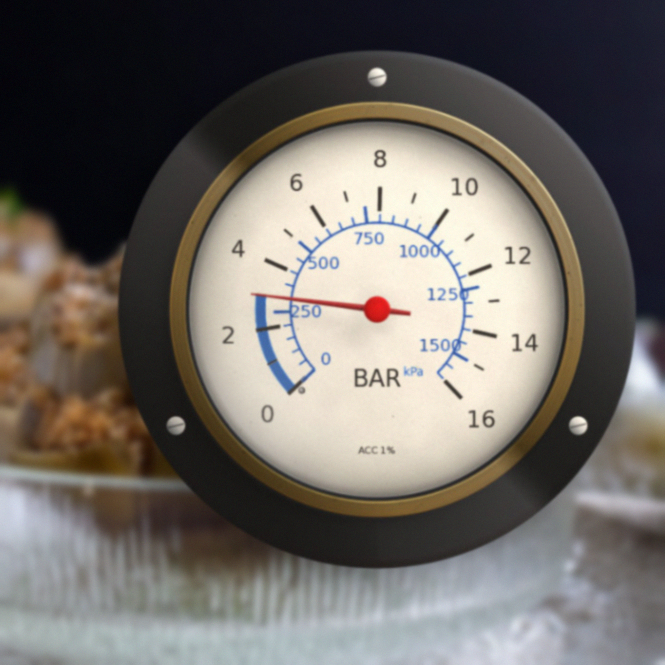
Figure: 3bar
